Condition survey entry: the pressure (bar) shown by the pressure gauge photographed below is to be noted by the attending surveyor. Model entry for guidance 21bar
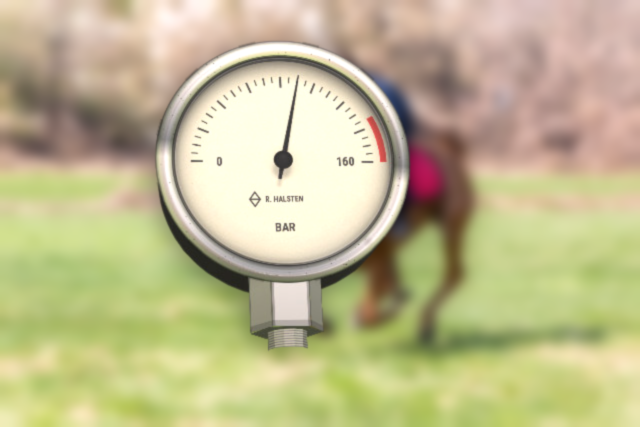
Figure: 90bar
